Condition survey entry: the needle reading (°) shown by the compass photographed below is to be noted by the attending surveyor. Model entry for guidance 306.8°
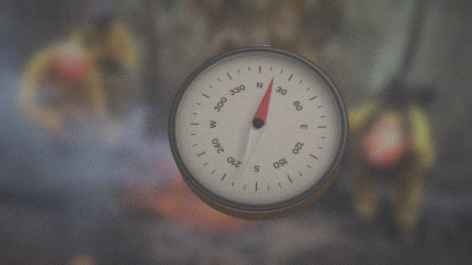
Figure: 15°
